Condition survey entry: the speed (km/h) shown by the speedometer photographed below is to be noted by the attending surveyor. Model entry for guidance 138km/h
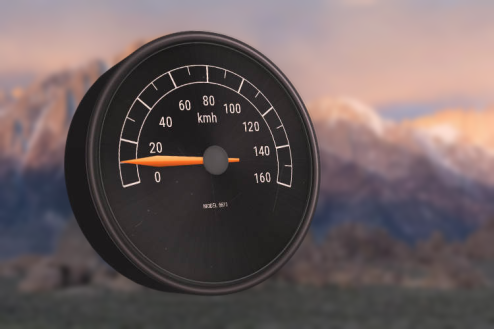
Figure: 10km/h
